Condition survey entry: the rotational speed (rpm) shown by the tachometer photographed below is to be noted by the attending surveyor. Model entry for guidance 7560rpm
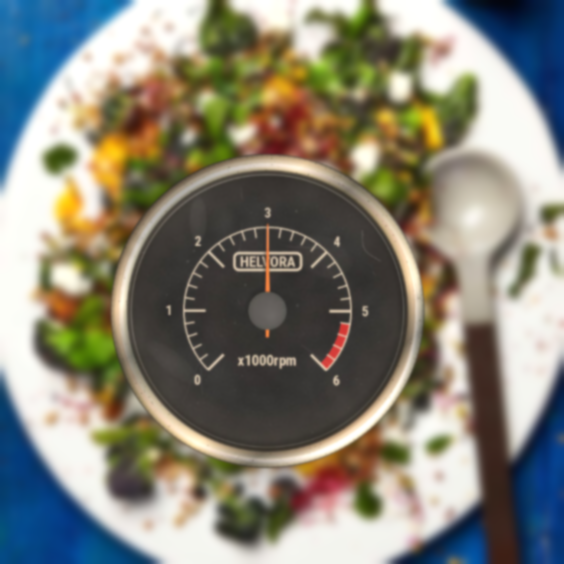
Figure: 3000rpm
